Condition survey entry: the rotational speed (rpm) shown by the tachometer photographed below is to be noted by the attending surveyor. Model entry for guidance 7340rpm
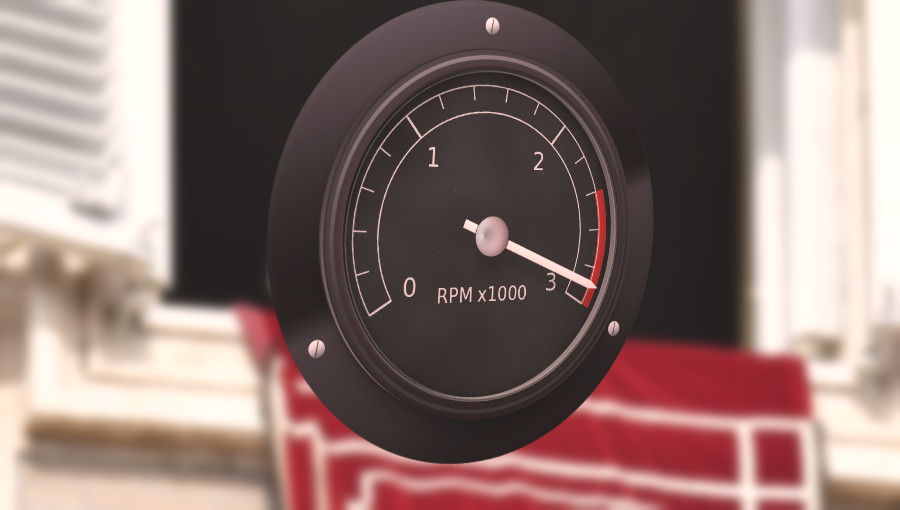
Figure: 2900rpm
